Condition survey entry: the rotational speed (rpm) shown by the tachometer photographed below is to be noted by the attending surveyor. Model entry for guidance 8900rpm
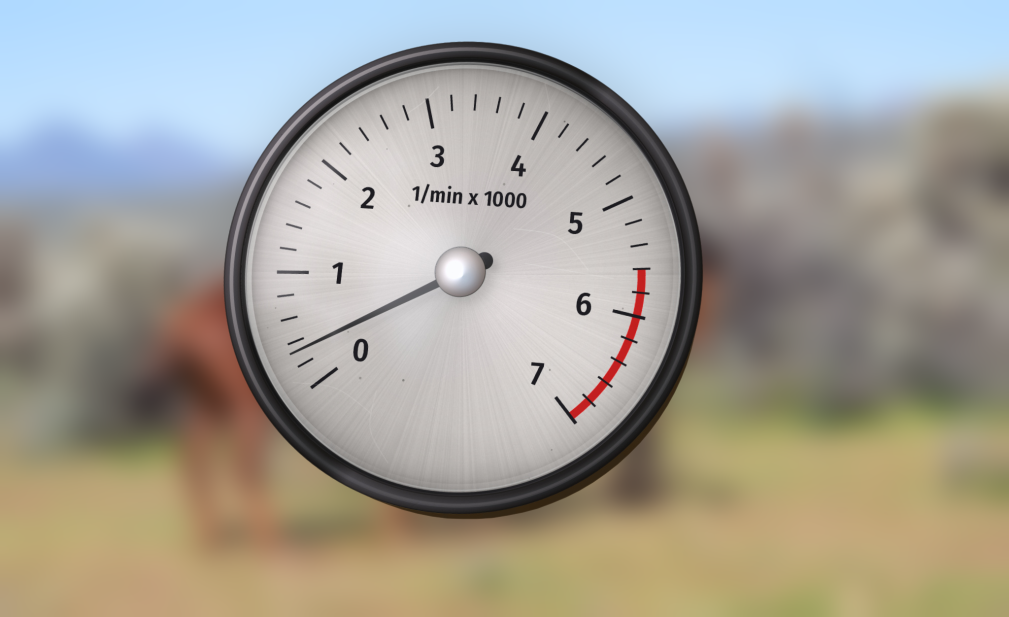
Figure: 300rpm
